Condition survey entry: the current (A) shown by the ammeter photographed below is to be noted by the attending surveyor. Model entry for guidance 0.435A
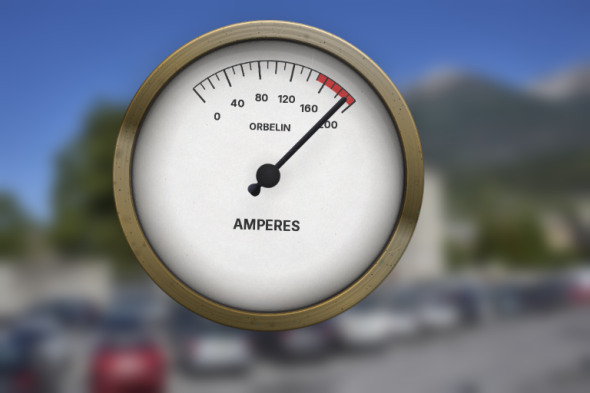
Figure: 190A
